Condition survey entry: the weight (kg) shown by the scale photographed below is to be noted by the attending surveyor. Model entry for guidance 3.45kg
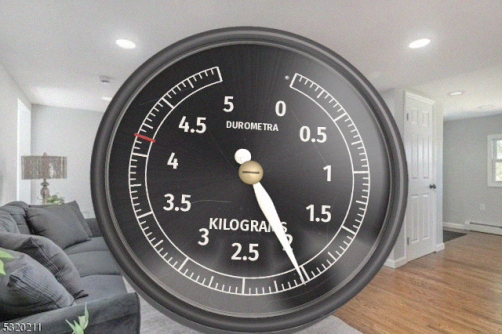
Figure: 2.05kg
